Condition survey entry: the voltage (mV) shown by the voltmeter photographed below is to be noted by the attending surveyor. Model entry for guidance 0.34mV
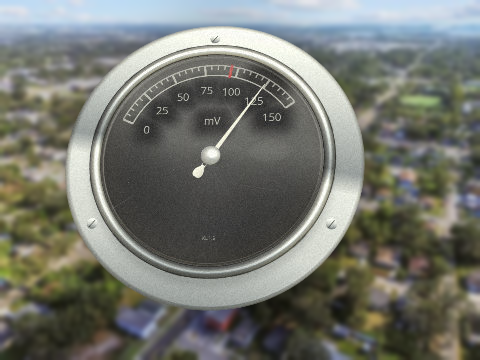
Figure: 125mV
